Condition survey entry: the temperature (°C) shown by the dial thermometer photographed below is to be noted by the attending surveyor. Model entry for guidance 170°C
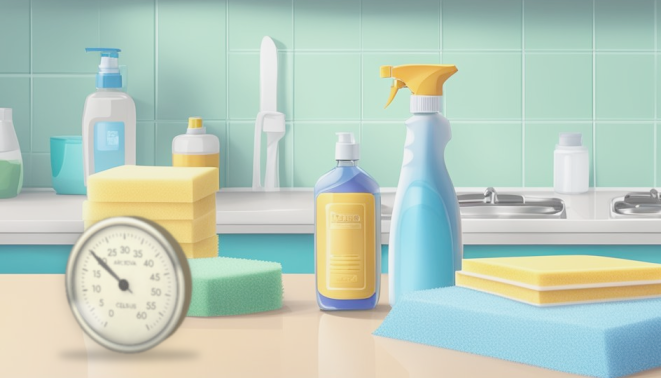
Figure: 20°C
